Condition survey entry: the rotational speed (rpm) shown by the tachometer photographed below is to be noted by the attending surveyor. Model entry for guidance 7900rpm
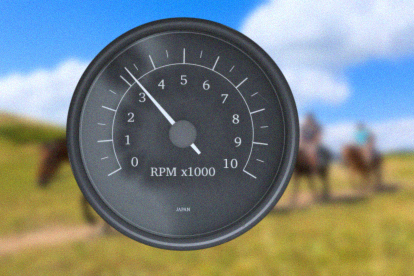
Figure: 3250rpm
